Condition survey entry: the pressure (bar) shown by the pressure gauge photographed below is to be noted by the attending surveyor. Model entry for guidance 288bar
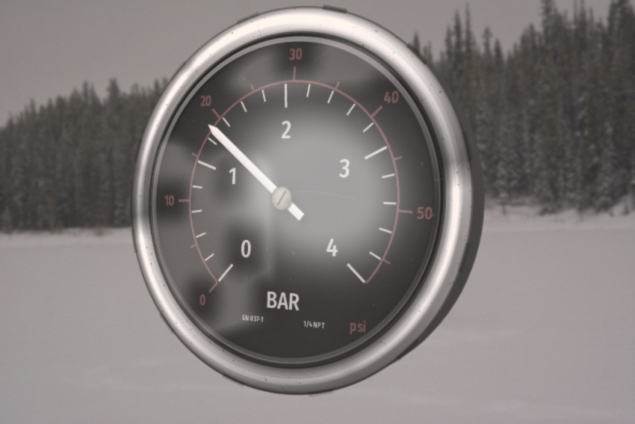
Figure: 1.3bar
